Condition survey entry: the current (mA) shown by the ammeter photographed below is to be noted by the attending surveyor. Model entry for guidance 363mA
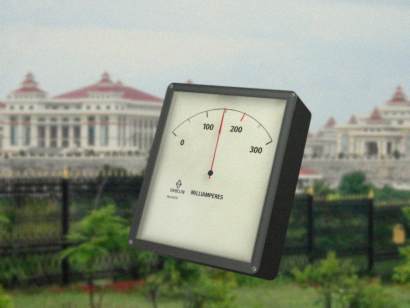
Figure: 150mA
